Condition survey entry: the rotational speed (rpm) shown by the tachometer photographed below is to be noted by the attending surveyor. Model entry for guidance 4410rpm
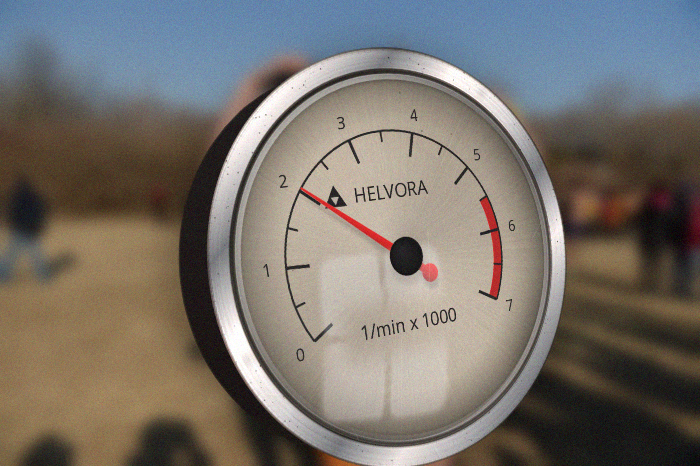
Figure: 2000rpm
